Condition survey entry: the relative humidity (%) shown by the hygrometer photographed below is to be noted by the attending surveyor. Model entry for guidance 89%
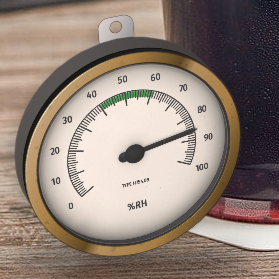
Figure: 85%
